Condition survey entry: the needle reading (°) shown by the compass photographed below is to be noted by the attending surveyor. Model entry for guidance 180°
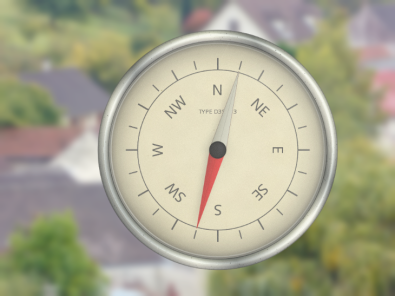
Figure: 195°
